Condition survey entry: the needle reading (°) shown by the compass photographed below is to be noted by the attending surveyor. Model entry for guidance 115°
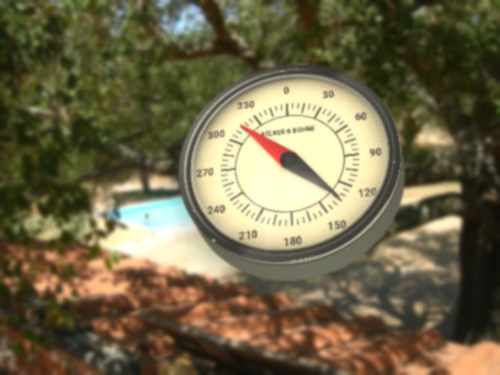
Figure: 315°
